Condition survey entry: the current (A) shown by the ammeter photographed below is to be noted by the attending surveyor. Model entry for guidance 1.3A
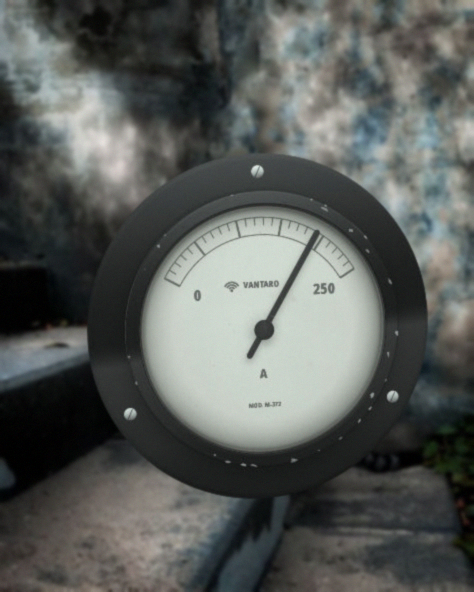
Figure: 190A
